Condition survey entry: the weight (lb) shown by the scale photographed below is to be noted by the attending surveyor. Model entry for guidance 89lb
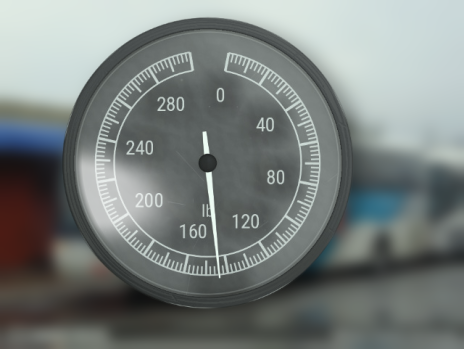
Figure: 144lb
